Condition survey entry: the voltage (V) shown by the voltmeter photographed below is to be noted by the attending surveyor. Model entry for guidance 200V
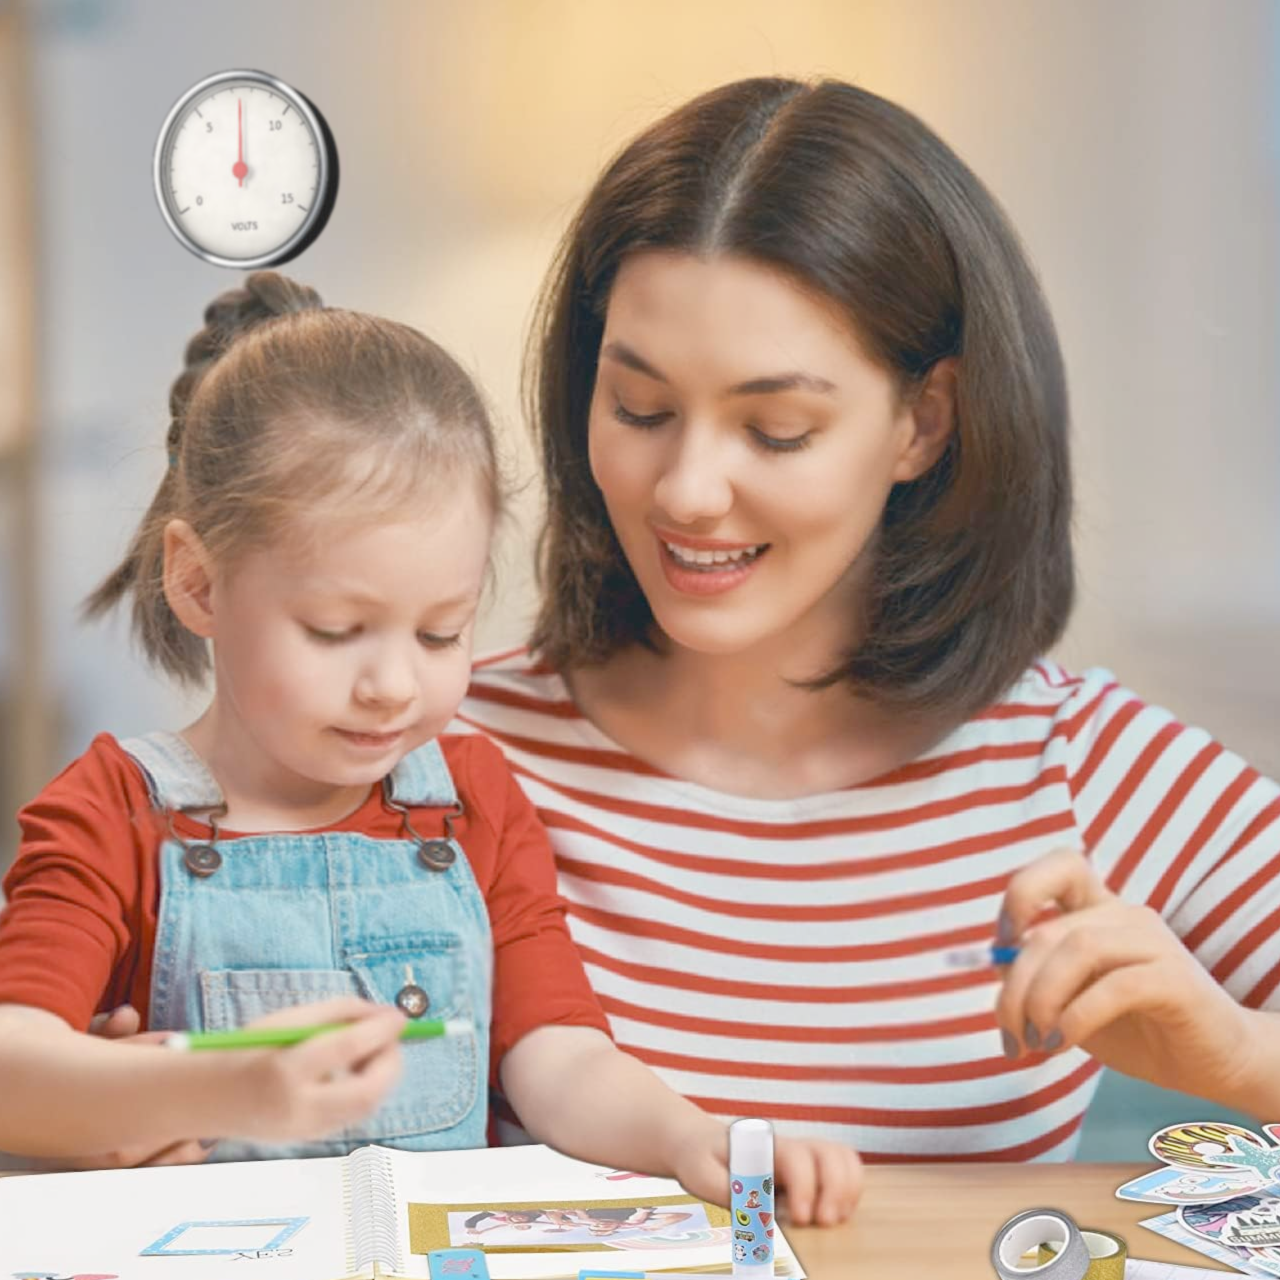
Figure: 7.5V
